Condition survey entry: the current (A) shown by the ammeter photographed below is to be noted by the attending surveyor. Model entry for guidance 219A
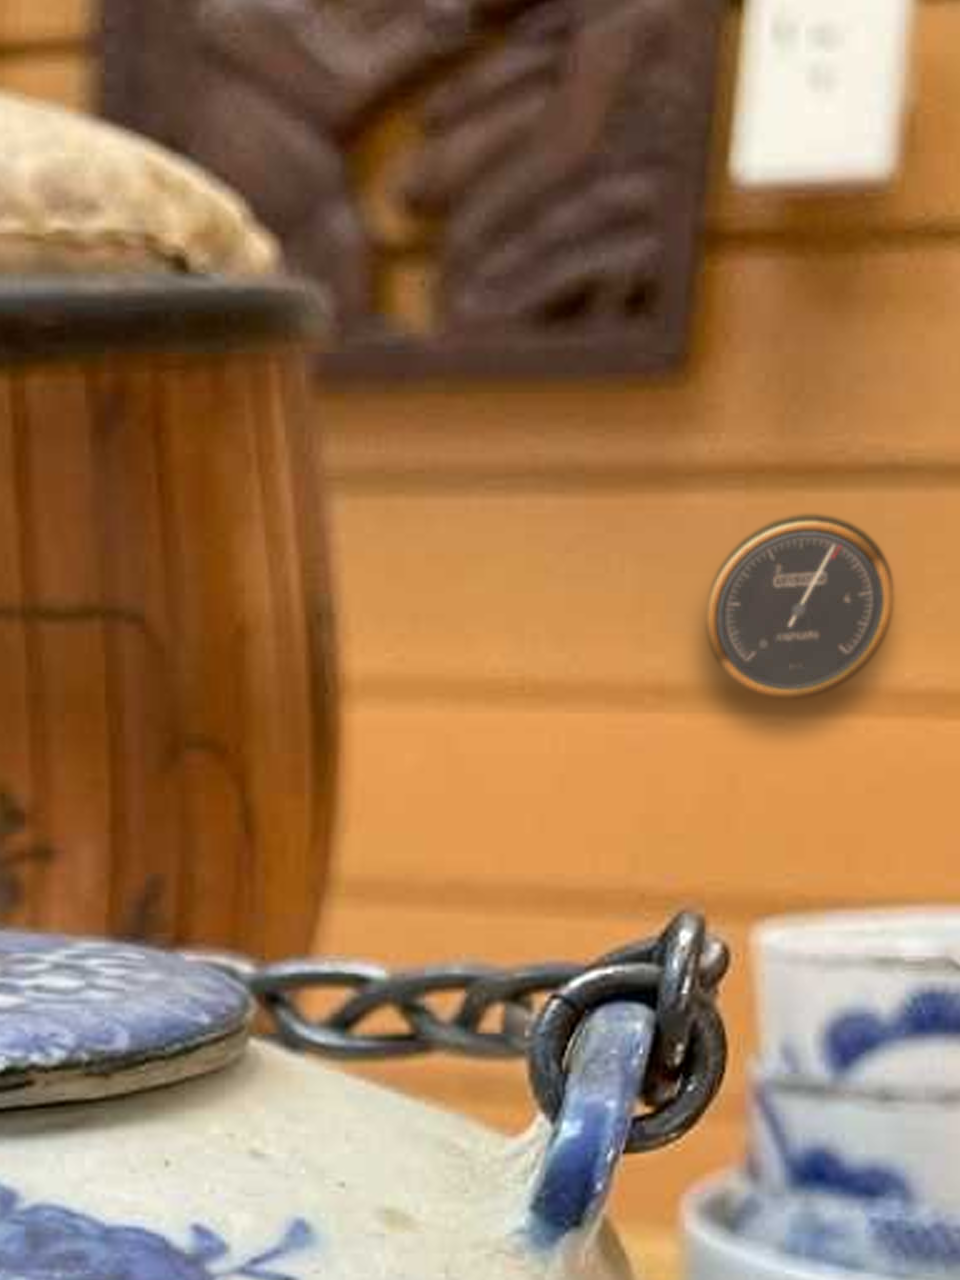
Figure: 3A
